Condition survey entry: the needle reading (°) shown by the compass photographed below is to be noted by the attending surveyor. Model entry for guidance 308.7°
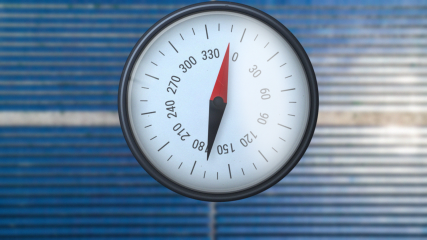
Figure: 350°
